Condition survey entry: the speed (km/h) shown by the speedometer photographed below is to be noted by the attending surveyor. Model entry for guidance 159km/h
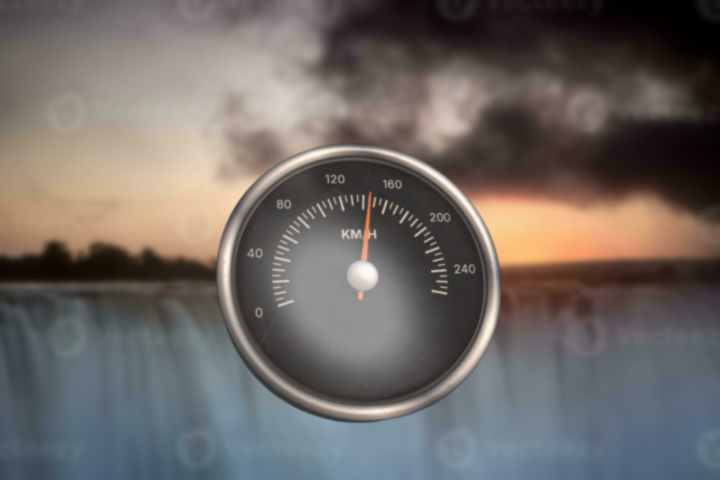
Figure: 145km/h
